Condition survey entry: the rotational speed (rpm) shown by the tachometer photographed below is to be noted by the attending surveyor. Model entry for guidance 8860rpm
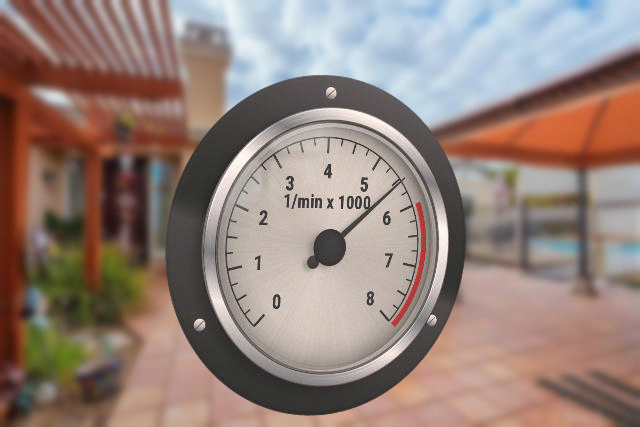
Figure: 5500rpm
